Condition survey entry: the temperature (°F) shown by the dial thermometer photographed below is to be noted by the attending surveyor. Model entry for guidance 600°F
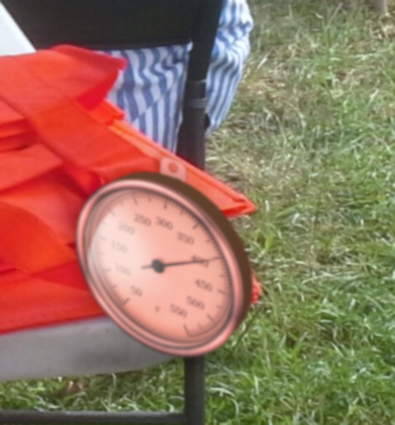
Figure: 400°F
